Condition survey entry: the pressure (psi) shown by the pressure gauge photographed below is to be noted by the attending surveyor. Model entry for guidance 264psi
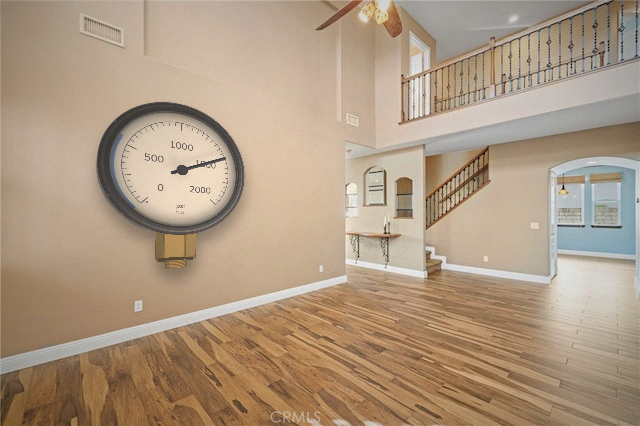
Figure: 1500psi
